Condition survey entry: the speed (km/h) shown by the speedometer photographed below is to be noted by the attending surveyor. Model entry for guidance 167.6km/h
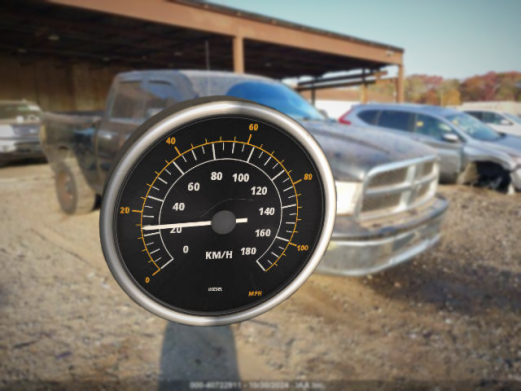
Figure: 25km/h
